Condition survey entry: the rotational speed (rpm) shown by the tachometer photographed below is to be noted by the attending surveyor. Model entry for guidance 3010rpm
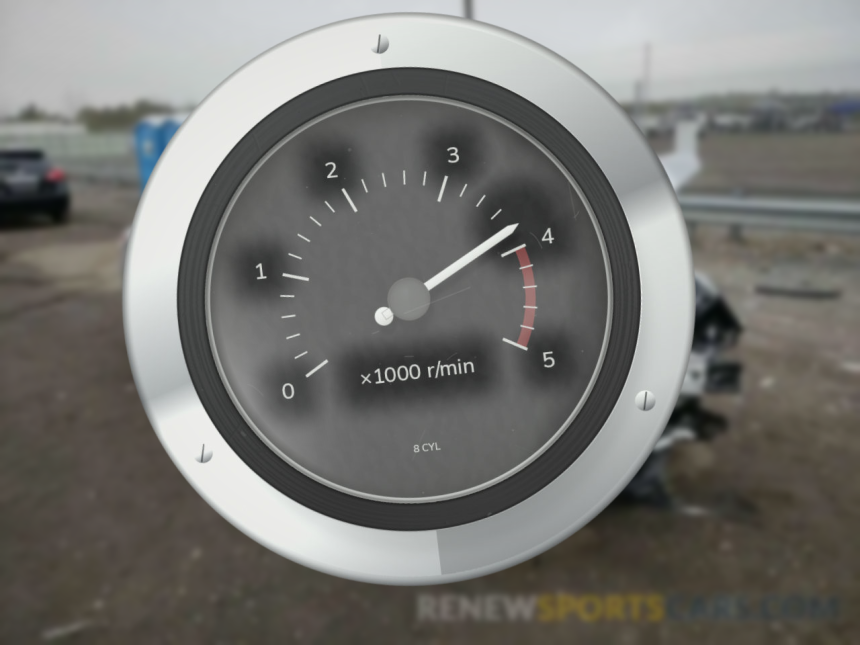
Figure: 3800rpm
